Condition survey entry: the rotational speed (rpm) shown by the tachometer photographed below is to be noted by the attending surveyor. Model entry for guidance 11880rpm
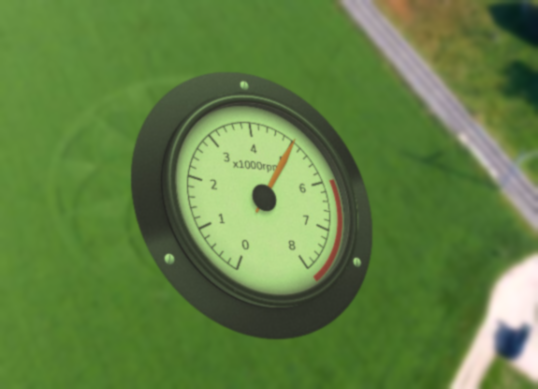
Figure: 5000rpm
